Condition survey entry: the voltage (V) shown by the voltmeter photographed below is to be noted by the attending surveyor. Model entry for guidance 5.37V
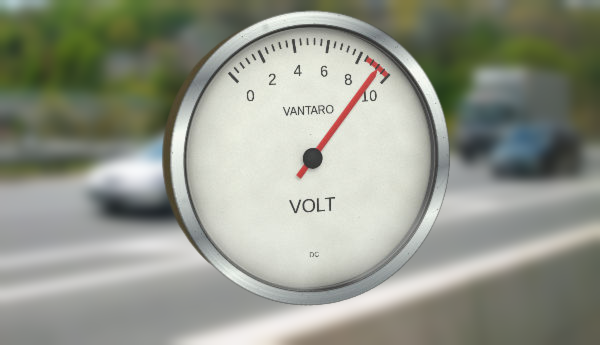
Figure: 9.2V
